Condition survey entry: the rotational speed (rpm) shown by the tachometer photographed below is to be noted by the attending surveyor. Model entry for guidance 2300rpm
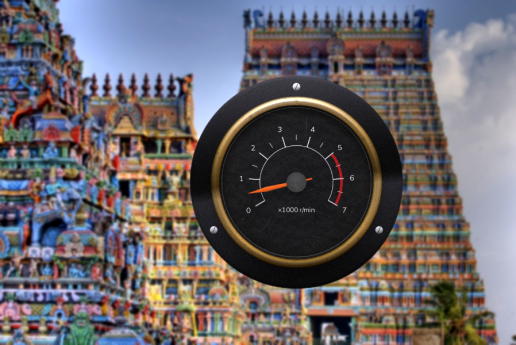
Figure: 500rpm
